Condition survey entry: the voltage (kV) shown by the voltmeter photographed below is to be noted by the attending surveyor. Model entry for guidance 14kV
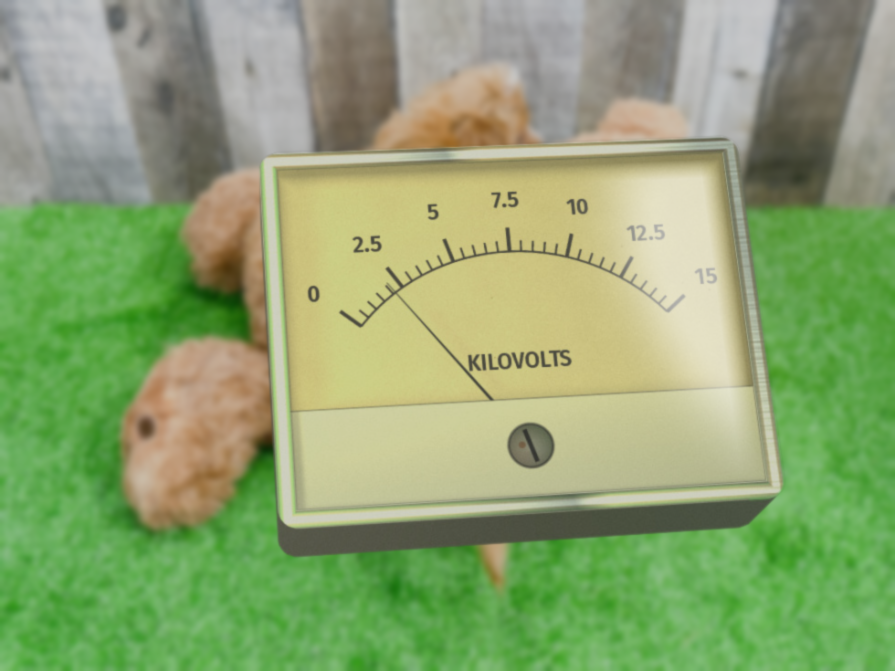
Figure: 2kV
